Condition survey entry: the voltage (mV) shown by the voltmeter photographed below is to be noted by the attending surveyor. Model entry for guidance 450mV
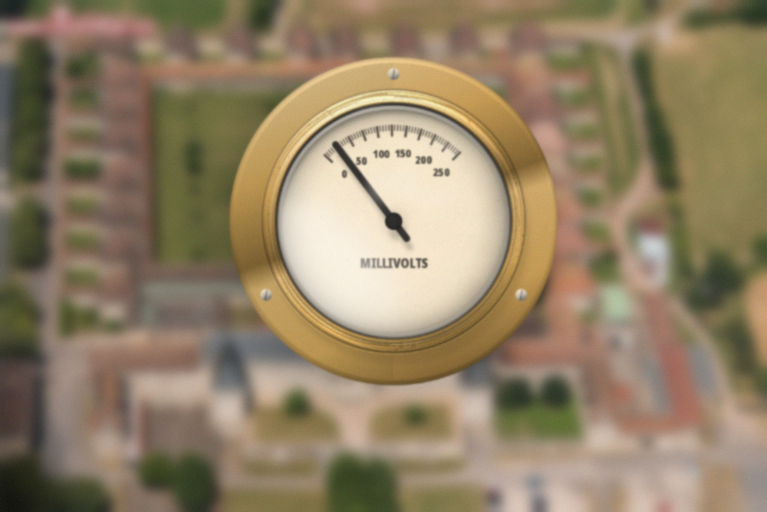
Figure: 25mV
